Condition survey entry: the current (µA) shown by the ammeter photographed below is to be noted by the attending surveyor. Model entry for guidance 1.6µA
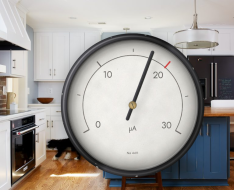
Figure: 17.5µA
